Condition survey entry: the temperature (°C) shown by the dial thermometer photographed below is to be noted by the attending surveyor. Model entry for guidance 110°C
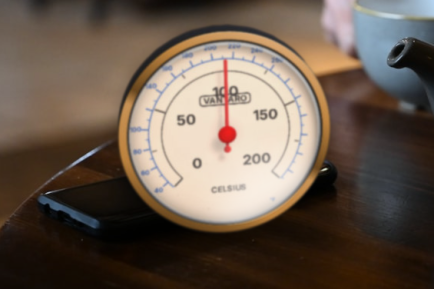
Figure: 100°C
